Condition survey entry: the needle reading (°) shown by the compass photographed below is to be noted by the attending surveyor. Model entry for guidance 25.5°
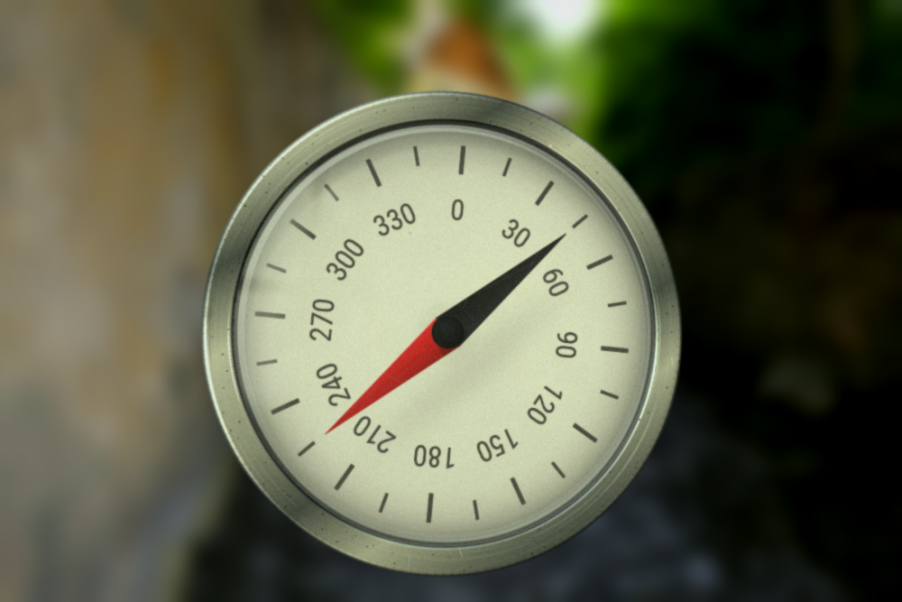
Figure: 225°
